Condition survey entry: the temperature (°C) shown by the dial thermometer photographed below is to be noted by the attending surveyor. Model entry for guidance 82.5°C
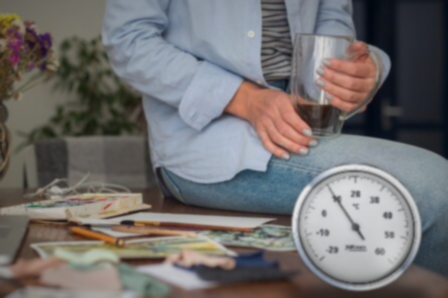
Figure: 10°C
